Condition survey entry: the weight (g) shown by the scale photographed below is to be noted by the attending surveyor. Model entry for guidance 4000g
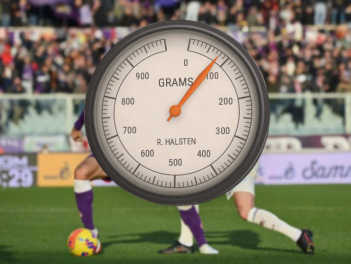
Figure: 80g
